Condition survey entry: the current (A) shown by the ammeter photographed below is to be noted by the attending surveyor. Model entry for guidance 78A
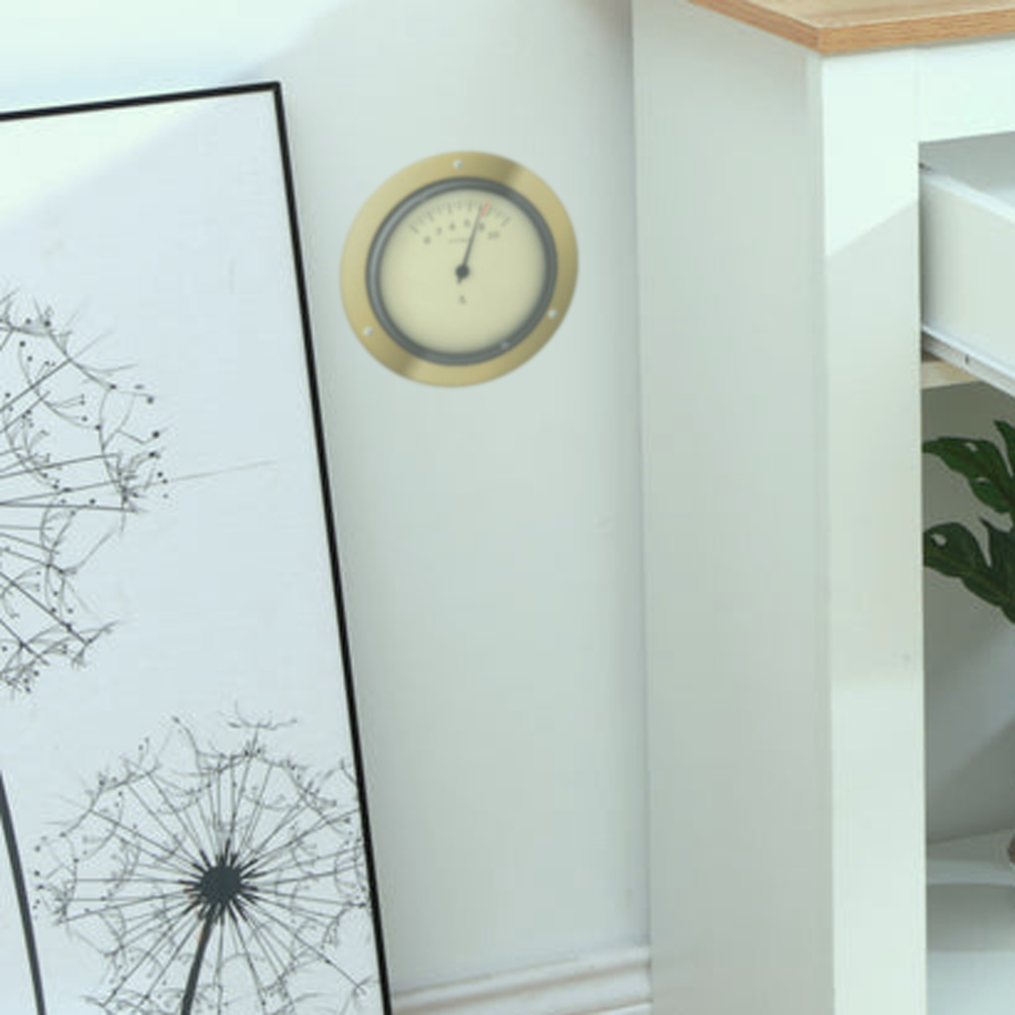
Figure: 7A
